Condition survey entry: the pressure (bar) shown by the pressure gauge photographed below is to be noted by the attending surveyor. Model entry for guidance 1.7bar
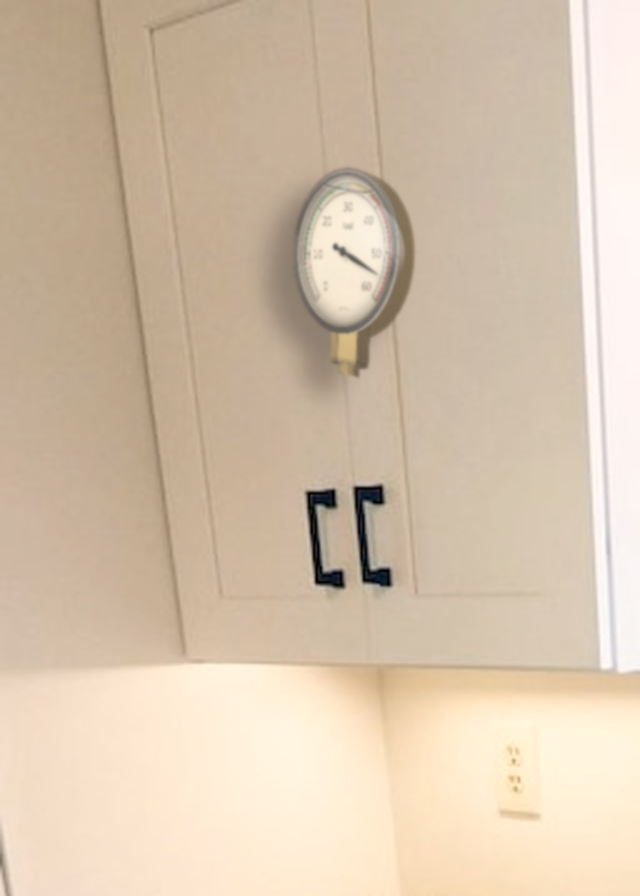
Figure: 55bar
